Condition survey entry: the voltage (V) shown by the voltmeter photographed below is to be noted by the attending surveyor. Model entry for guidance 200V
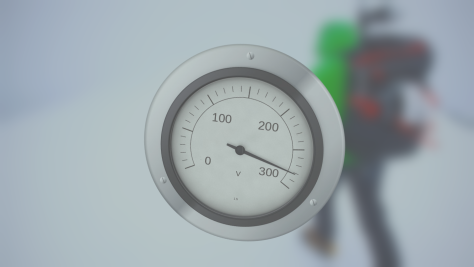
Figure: 280V
